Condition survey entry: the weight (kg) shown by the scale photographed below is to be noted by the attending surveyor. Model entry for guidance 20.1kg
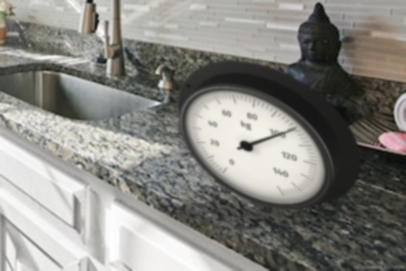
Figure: 100kg
